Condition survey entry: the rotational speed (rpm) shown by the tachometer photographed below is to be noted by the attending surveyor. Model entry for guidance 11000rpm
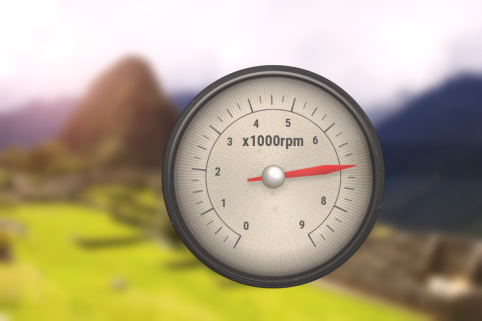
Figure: 7000rpm
